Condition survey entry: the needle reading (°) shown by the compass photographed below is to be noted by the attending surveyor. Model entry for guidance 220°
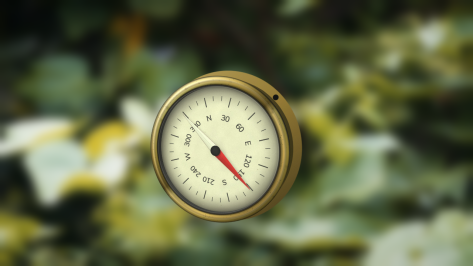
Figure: 150°
